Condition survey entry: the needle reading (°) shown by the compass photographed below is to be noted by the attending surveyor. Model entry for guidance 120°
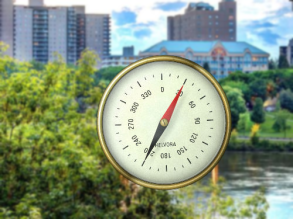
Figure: 30°
